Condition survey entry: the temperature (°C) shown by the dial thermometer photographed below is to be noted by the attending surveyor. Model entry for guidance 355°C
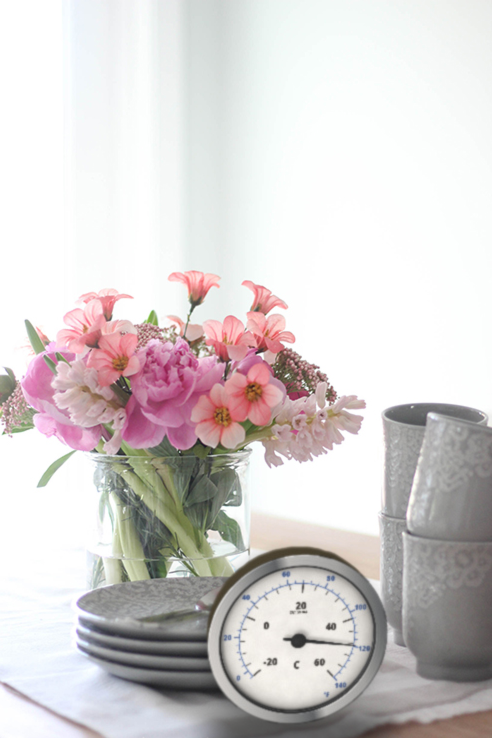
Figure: 48°C
